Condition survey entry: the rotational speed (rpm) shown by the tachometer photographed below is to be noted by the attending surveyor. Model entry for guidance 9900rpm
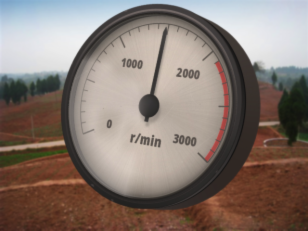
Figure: 1500rpm
